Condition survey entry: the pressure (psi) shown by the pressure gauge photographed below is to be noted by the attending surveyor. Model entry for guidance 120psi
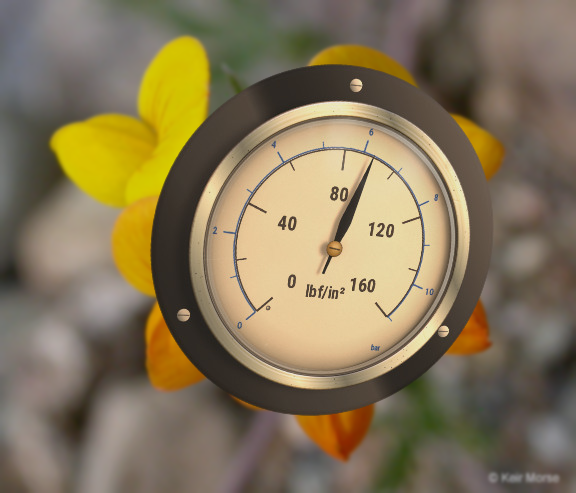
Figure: 90psi
